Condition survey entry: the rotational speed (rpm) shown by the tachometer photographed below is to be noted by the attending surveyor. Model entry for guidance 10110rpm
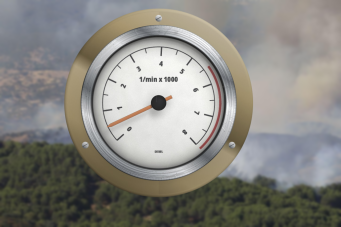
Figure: 500rpm
